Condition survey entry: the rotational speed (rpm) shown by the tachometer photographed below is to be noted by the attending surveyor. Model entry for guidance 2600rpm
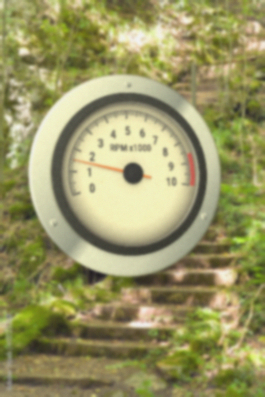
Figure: 1500rpm
